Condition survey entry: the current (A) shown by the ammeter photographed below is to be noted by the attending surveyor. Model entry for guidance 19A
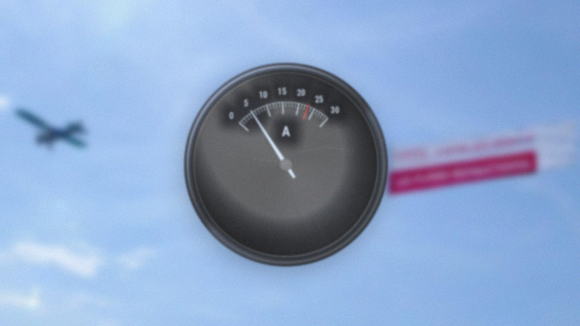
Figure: 5A
